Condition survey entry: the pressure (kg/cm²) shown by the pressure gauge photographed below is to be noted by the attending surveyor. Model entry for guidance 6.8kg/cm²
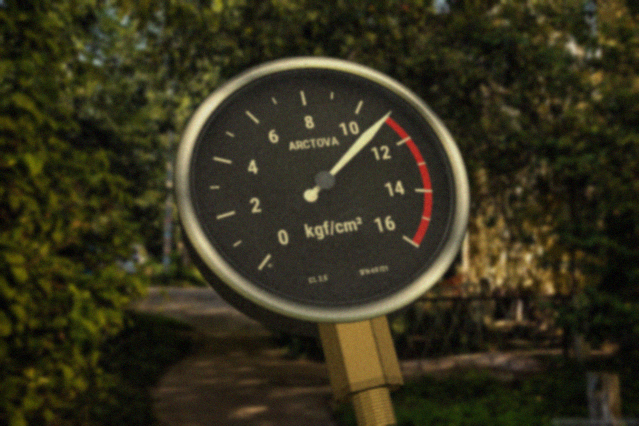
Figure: 11kg/cm²
